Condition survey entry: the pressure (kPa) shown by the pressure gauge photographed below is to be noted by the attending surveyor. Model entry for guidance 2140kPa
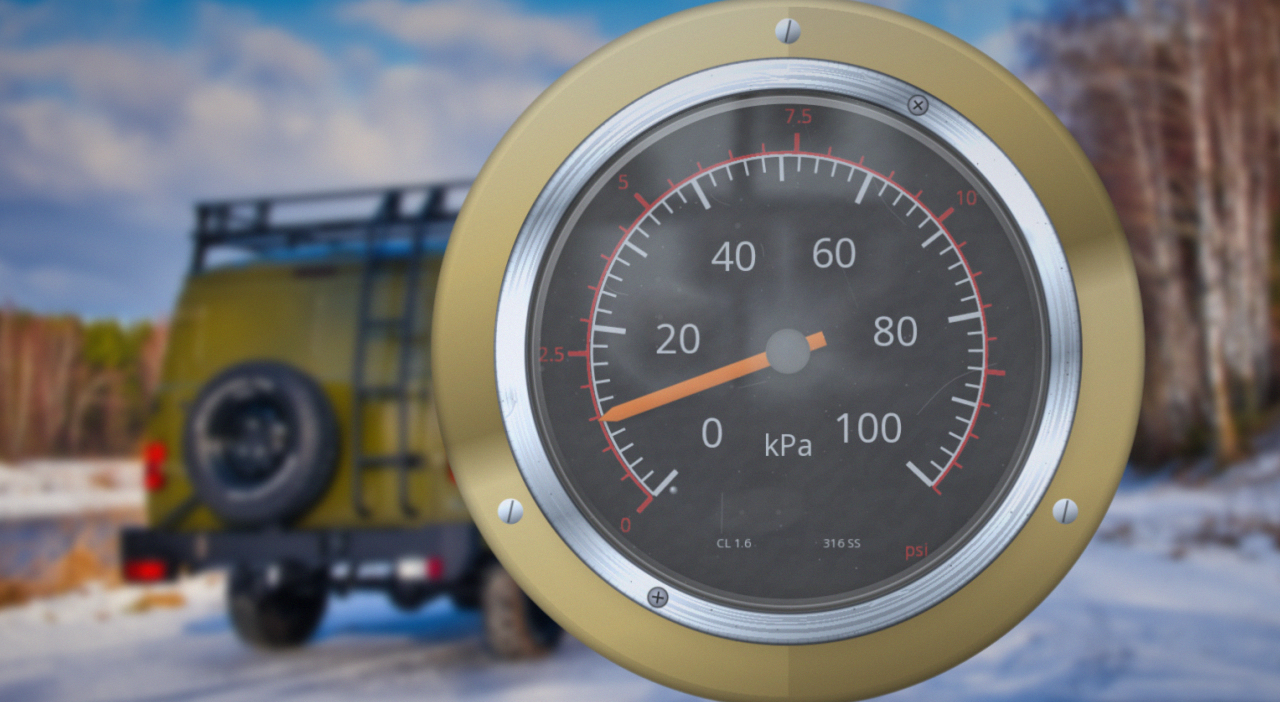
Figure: 10kPa
